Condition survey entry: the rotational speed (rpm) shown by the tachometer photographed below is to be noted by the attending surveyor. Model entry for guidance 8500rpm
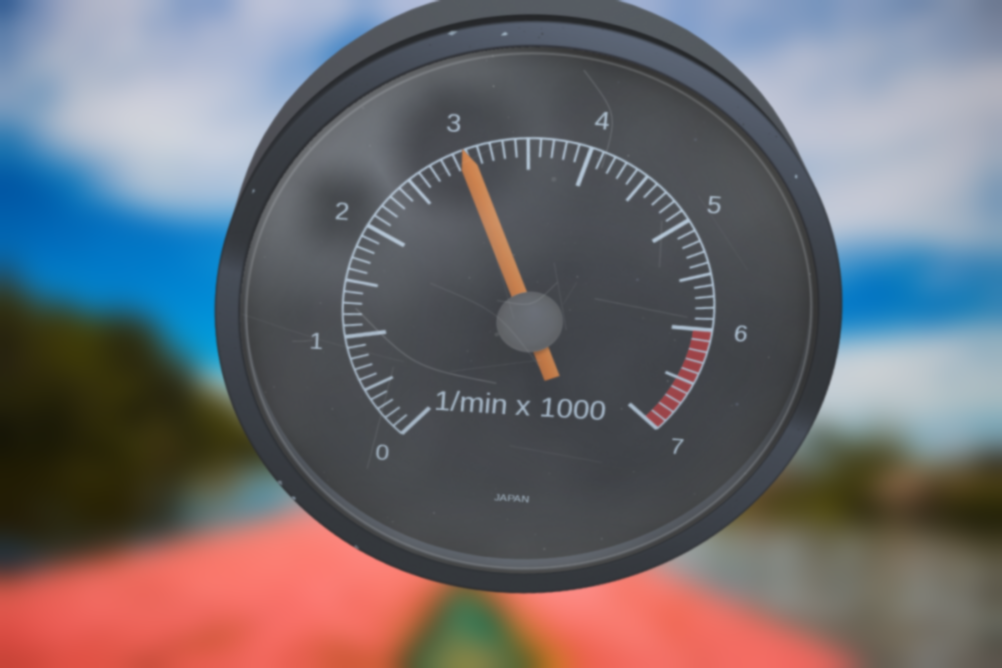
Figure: 3000rpm
